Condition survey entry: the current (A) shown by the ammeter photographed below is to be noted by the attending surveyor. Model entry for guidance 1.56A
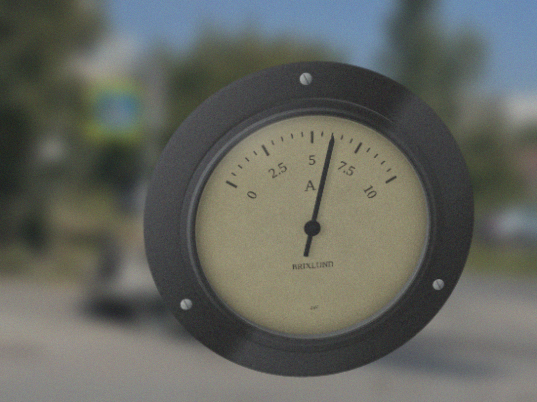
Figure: 6A
